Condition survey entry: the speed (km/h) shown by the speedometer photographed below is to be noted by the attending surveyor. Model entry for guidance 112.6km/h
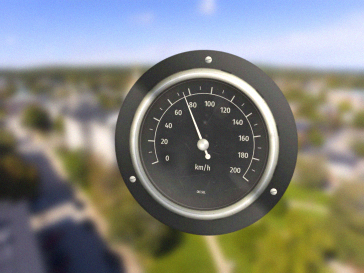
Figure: 75km/h
